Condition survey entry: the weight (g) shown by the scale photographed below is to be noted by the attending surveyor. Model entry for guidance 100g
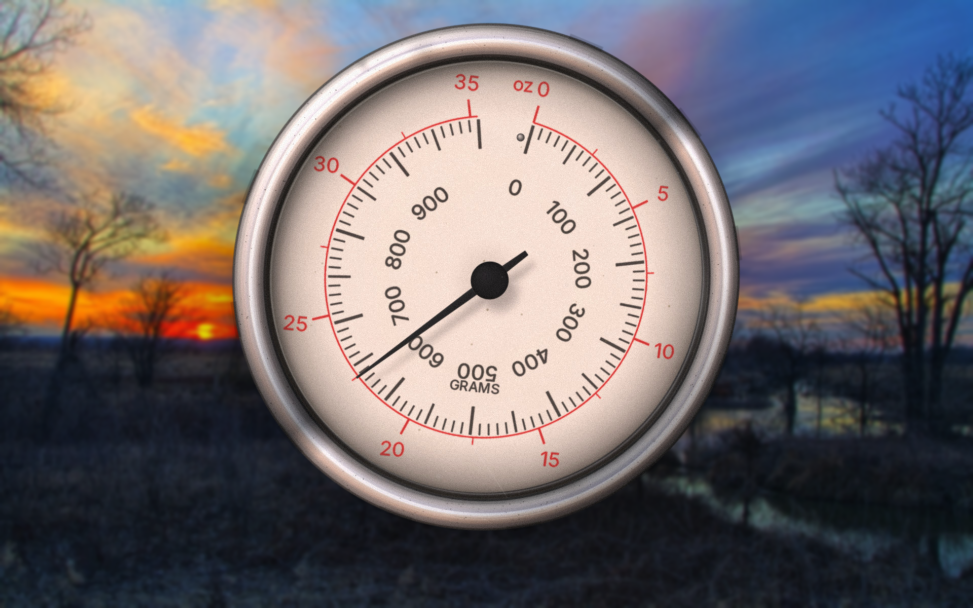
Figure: 640g
